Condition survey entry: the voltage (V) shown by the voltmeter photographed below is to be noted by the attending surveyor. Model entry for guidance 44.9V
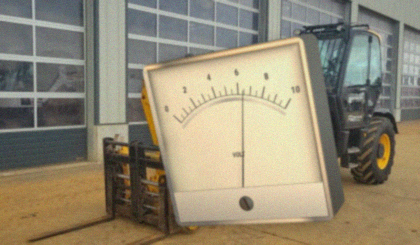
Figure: 6.5V
